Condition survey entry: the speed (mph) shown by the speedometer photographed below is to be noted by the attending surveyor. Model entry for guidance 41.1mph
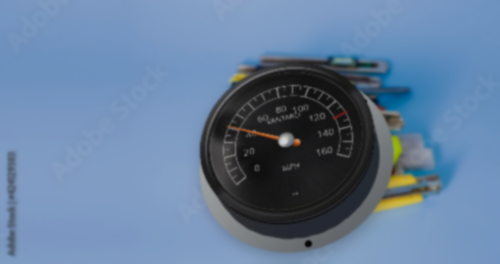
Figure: 40mph
